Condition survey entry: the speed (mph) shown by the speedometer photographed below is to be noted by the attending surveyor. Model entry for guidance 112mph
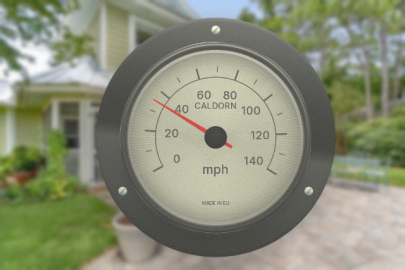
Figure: 35mph
